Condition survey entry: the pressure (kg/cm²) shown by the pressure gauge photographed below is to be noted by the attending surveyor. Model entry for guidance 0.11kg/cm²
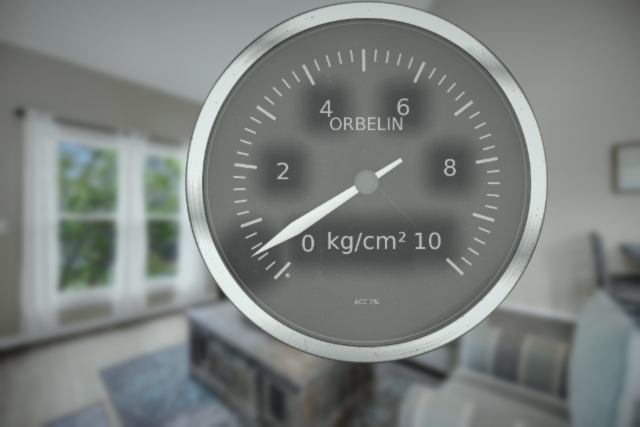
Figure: 0.5kg/cm²
